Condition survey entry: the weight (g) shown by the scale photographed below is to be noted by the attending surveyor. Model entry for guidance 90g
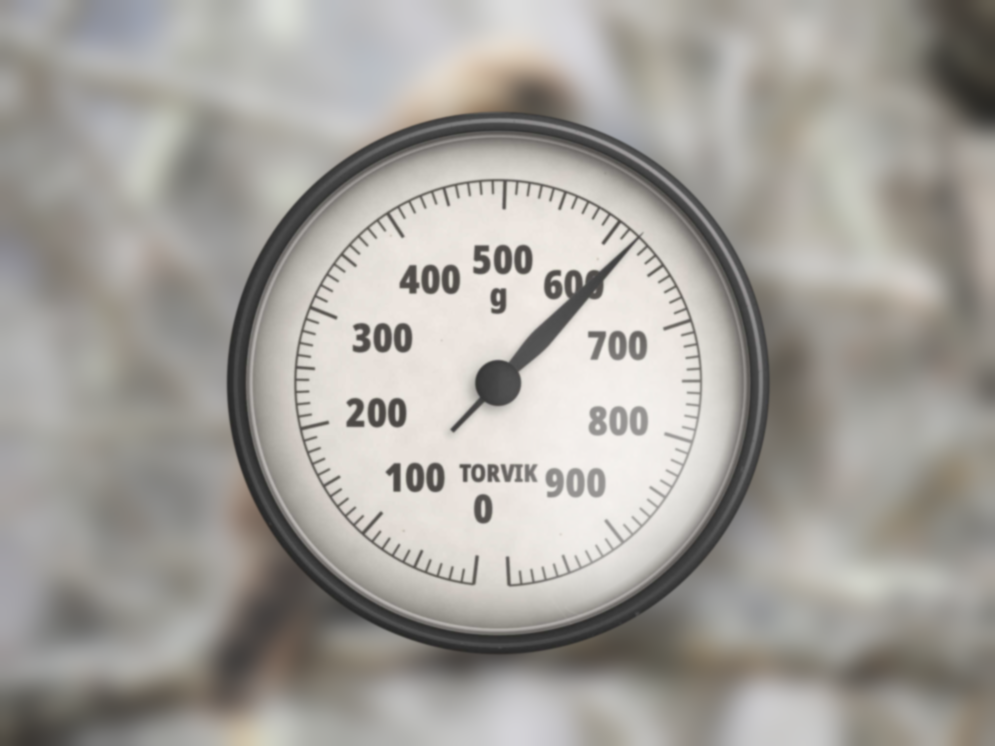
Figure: 620g
